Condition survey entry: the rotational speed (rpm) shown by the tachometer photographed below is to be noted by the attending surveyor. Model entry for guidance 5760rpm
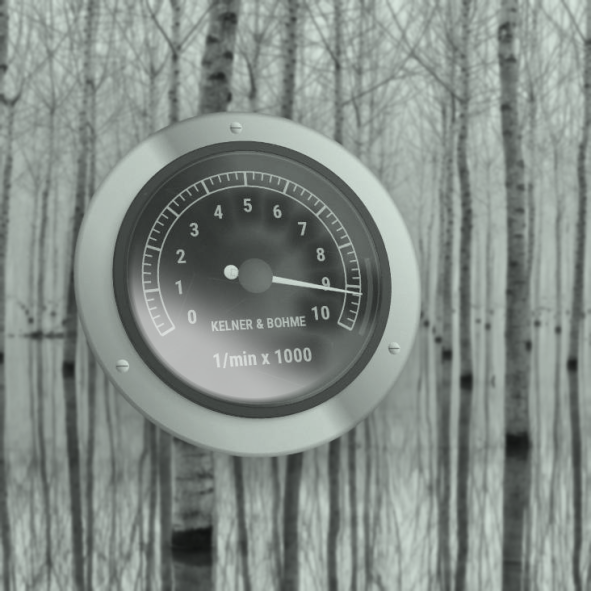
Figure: 9200rpm
